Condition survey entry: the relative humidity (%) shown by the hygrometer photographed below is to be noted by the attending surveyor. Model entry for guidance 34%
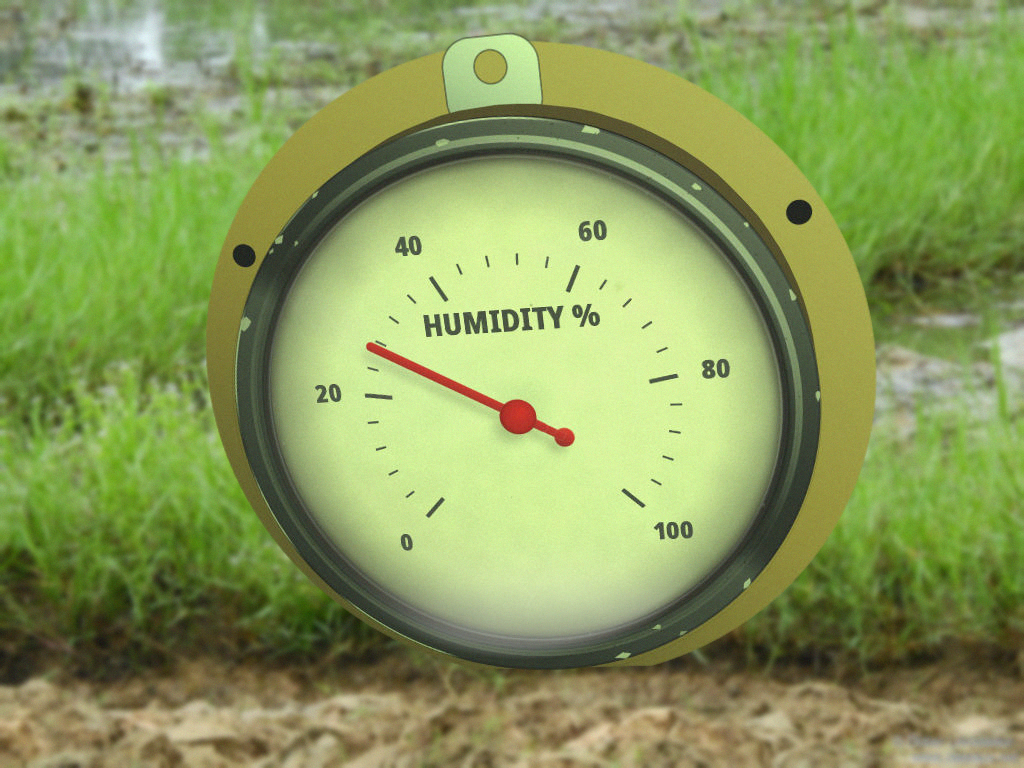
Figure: 28%
